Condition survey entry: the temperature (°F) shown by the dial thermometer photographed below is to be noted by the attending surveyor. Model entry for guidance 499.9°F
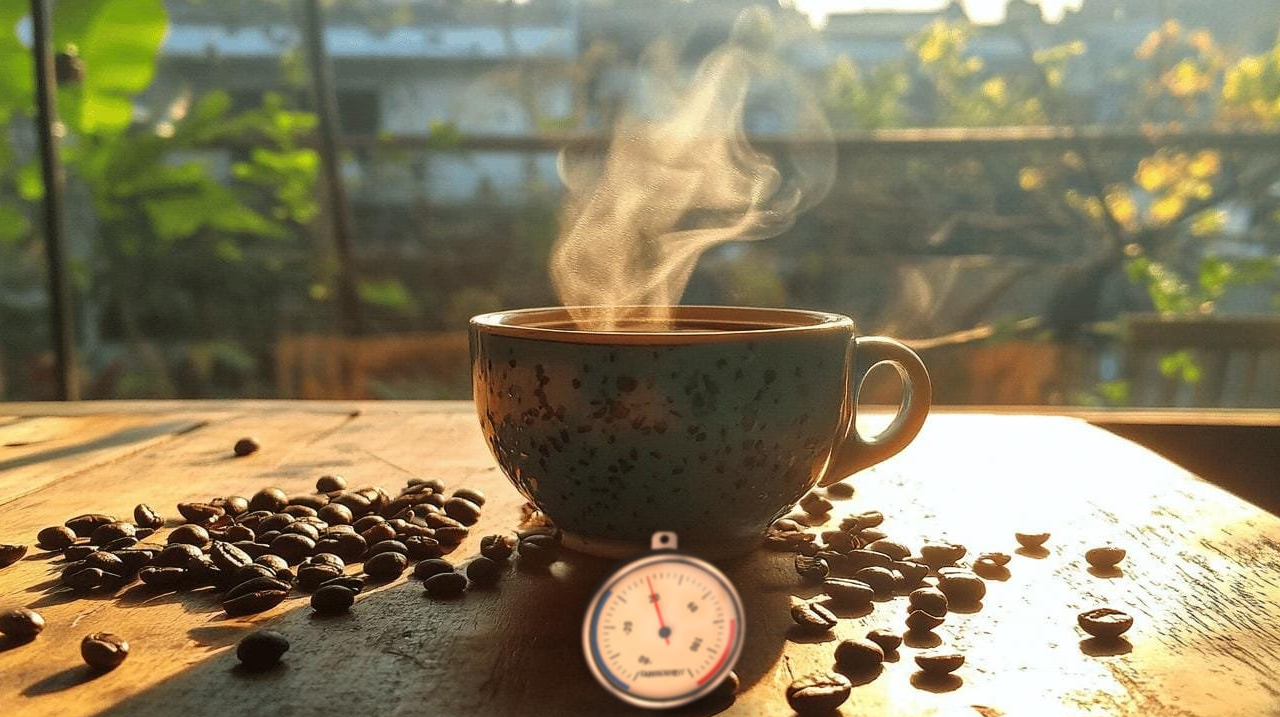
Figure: 20°F
